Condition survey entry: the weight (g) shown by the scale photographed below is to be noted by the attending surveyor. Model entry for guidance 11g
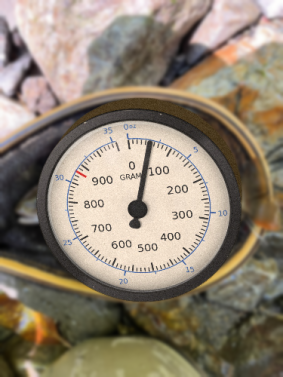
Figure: 50g
